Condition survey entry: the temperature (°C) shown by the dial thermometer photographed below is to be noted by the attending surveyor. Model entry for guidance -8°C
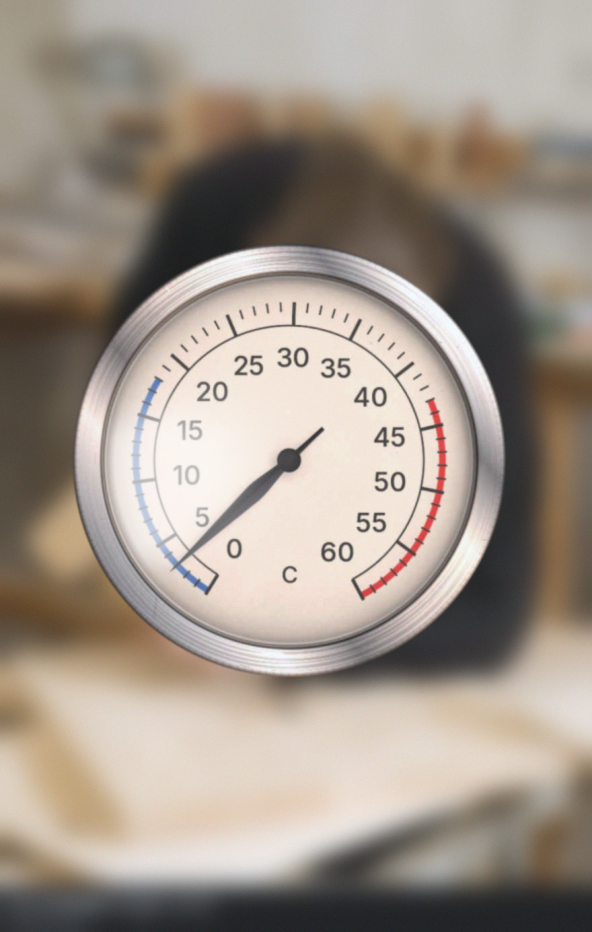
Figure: 3°C
